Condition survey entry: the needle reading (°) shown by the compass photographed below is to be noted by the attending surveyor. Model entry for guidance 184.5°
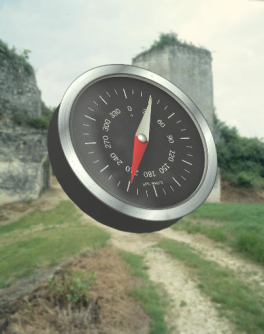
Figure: 210°
